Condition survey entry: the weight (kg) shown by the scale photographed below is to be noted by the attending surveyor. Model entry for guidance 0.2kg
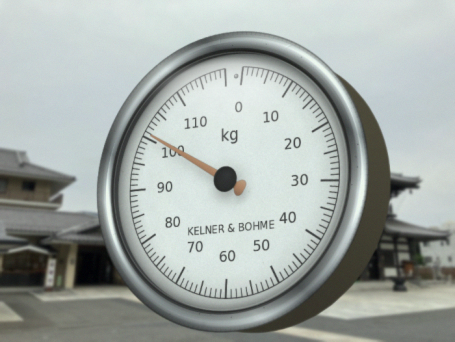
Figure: 101kg
